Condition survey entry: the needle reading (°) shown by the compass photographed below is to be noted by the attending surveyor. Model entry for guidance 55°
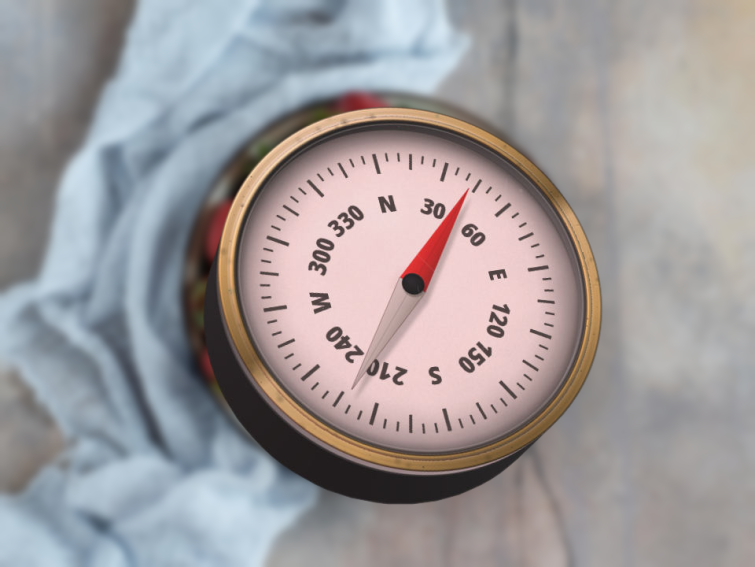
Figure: 42.5°
